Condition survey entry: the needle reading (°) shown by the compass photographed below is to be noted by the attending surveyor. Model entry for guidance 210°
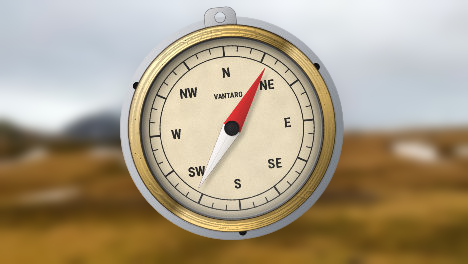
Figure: 35°
